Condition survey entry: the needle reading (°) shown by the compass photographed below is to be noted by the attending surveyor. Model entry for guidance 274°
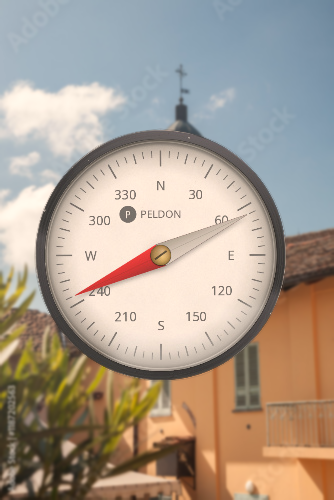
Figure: 245°
